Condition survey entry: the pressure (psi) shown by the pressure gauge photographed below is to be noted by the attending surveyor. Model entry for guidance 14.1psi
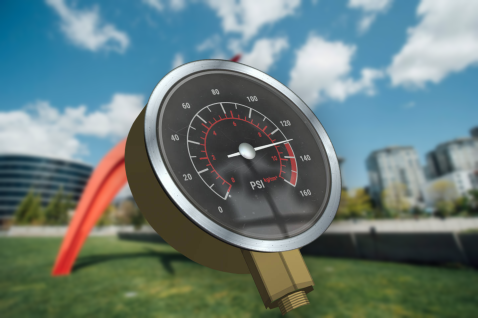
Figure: 130psi
